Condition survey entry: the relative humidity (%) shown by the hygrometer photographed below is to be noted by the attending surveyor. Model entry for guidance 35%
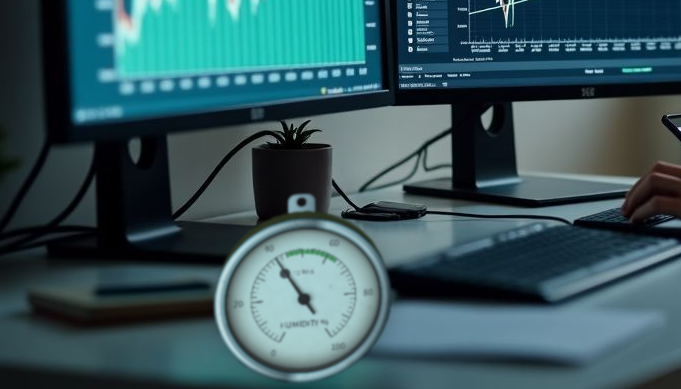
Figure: 40%
